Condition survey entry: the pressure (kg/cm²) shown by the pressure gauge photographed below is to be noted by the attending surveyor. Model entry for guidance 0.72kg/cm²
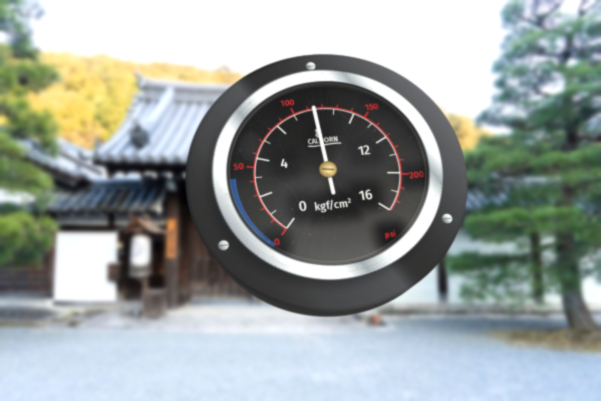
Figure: 8kg/cm²
